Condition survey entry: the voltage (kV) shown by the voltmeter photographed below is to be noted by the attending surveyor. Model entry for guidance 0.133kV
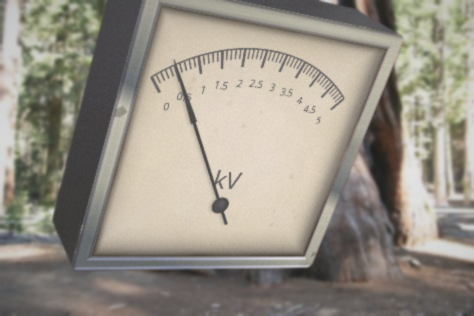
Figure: 0.5kV
